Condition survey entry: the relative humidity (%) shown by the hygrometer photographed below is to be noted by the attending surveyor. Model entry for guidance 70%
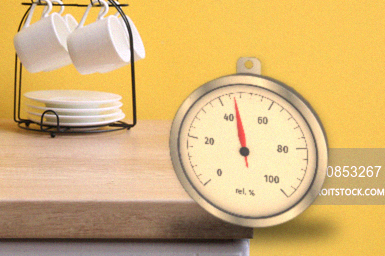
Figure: 46%
